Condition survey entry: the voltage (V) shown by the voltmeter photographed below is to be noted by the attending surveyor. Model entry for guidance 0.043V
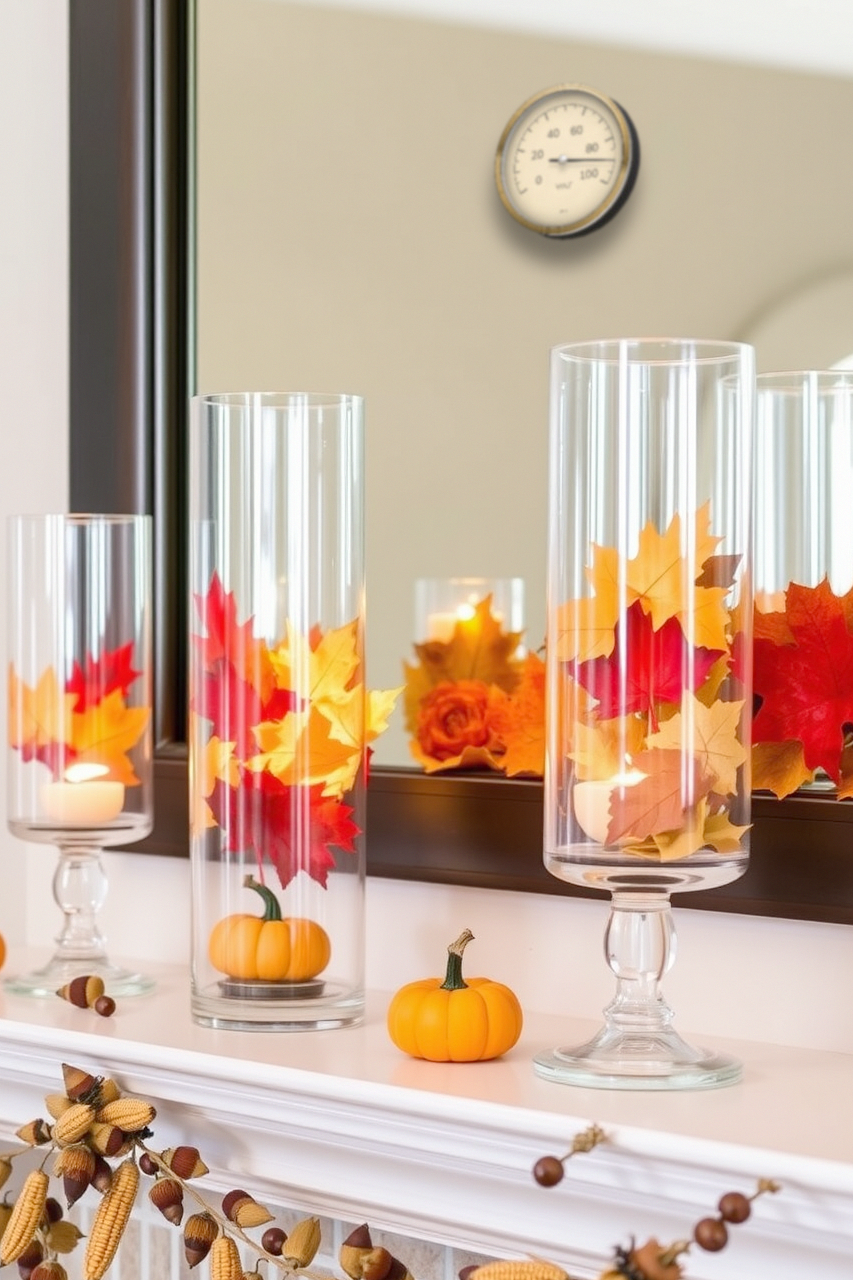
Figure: 90V
